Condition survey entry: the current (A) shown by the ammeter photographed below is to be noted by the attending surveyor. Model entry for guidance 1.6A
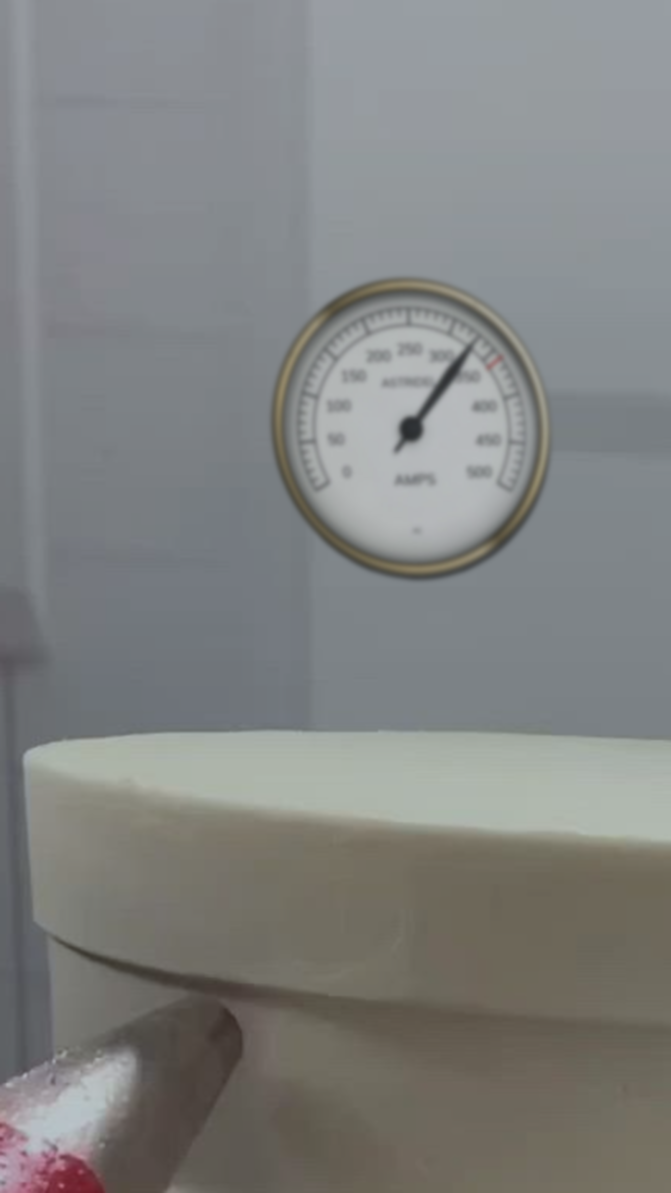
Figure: 330A
